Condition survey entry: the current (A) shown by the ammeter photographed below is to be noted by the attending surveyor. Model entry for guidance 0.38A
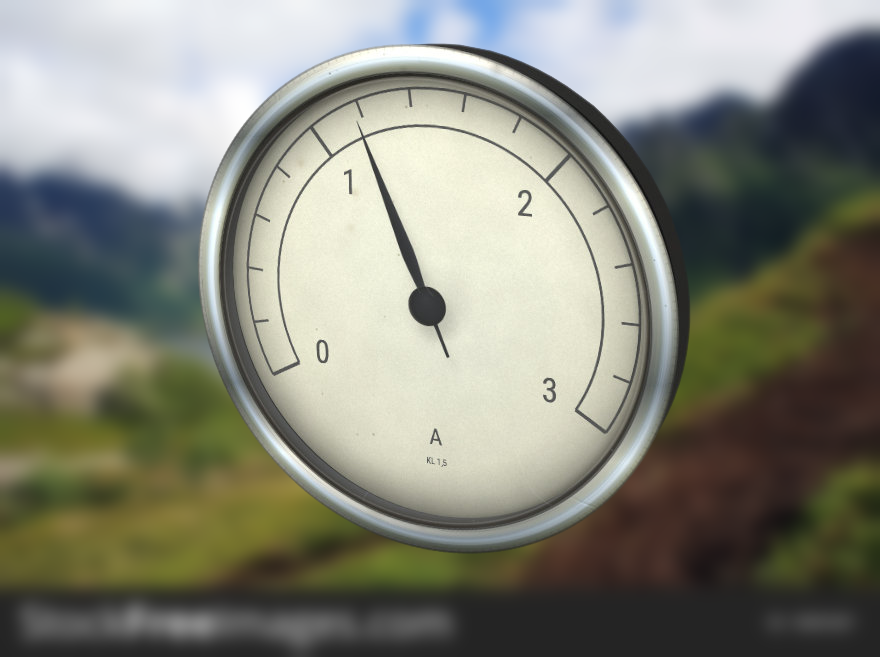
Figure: 1.2A
